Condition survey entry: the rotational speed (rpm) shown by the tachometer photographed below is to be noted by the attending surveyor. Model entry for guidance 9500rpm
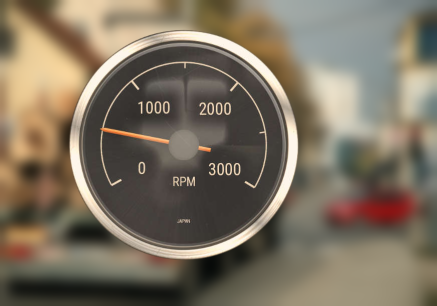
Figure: 500rpm
